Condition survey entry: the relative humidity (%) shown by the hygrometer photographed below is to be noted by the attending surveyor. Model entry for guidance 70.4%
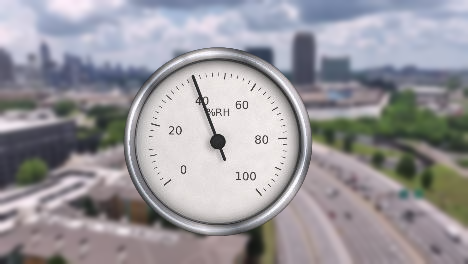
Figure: 40%
